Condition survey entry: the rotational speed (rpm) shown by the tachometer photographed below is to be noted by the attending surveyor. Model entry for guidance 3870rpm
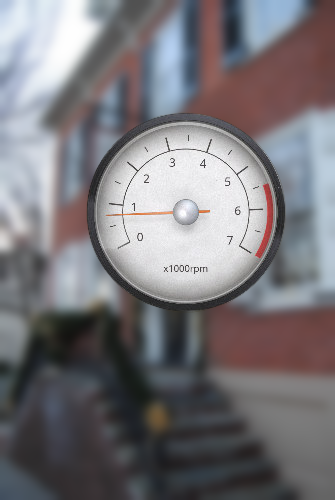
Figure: 750rpm
